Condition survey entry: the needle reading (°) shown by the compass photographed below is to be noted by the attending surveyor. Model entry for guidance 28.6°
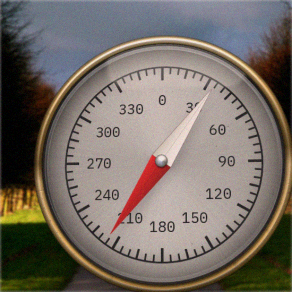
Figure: 215°
